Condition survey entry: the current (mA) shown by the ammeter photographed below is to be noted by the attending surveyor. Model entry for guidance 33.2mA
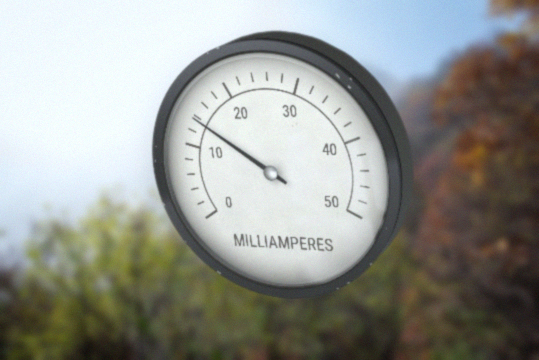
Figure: 14mA
